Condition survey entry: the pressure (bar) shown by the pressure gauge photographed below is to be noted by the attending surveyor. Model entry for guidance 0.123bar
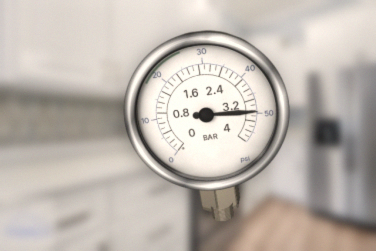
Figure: 3.4bar
